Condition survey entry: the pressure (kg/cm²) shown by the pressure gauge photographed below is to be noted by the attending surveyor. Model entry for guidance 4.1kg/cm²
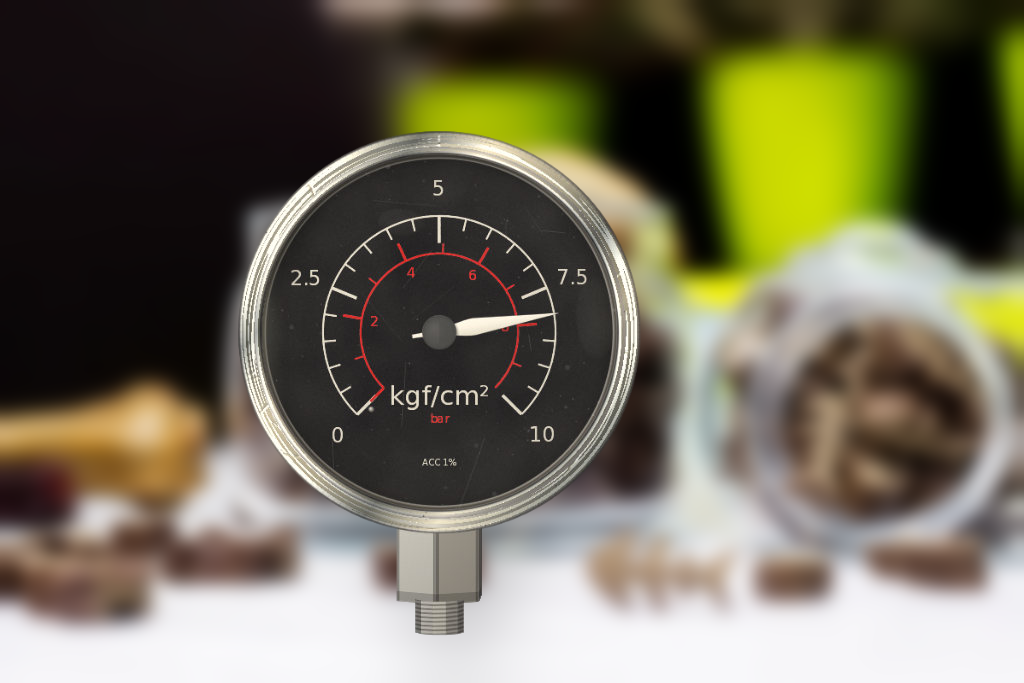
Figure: 8kg/cm²
